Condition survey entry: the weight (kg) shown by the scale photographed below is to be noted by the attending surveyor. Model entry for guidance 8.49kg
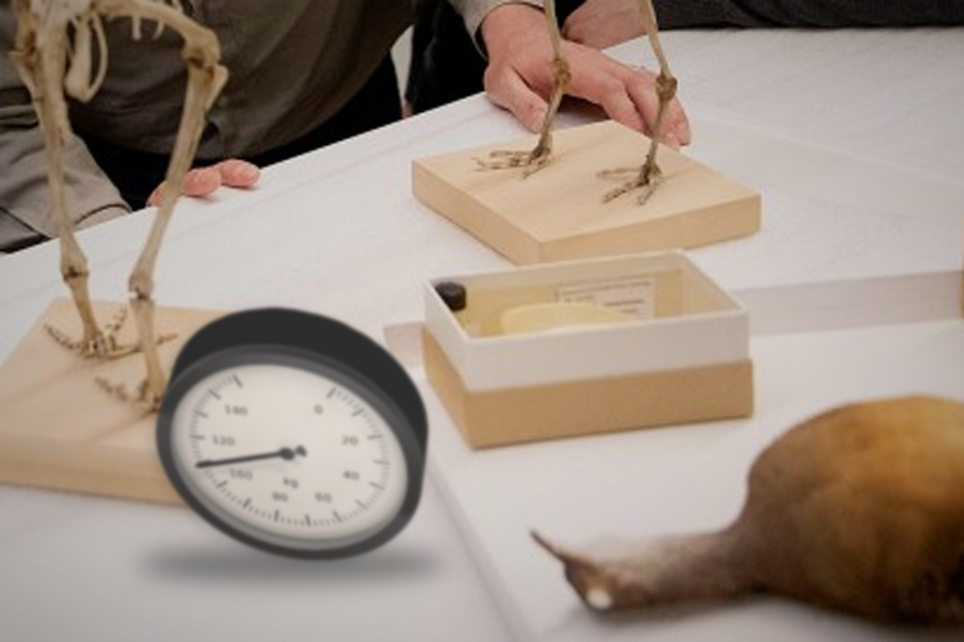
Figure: 110kg
